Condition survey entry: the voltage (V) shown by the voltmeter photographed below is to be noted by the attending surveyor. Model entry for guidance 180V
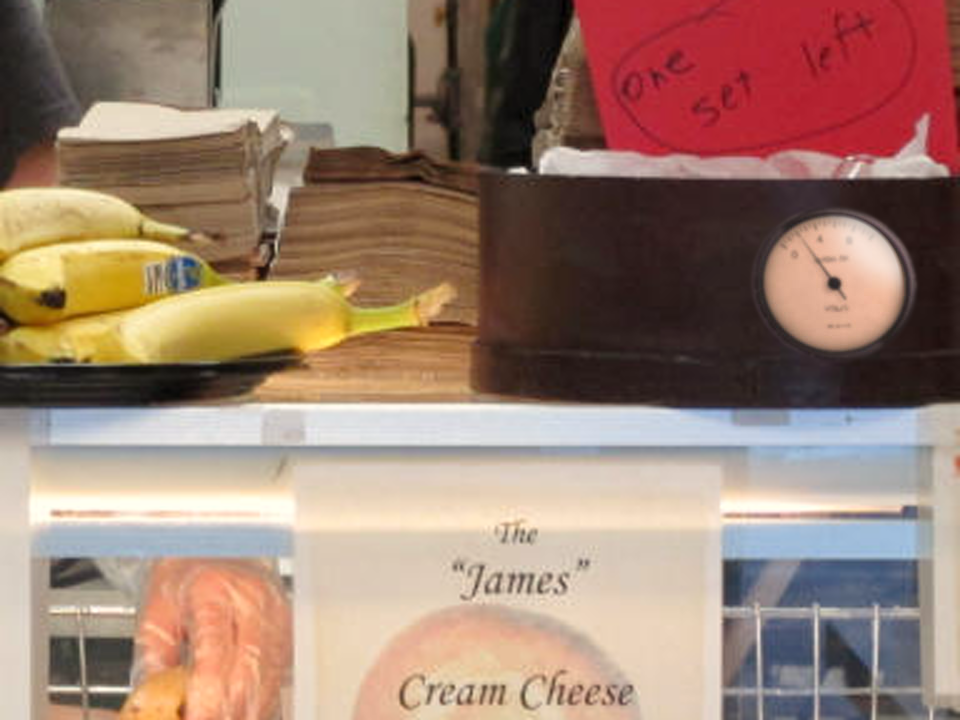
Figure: 2V
